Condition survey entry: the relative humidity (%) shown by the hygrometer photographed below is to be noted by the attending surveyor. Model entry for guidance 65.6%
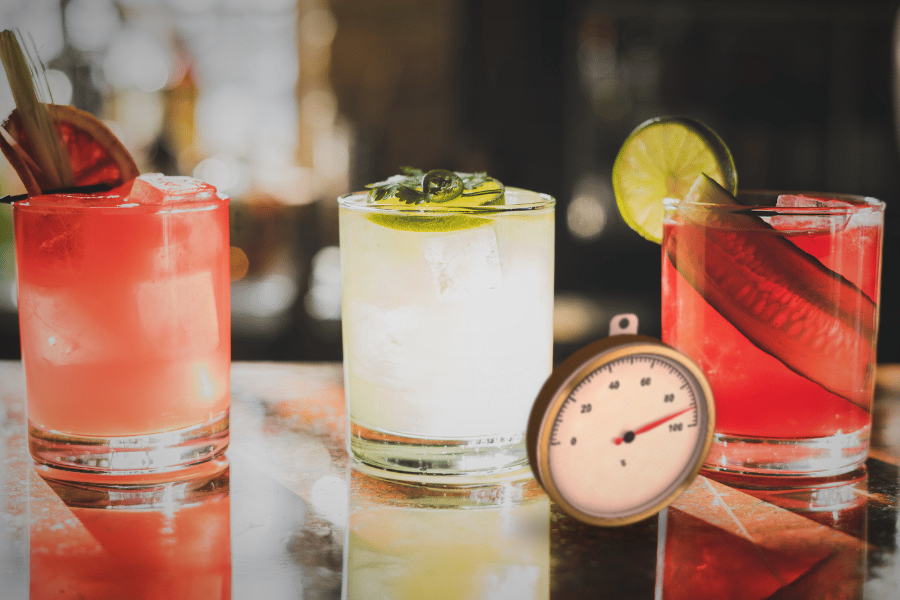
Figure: 90%
